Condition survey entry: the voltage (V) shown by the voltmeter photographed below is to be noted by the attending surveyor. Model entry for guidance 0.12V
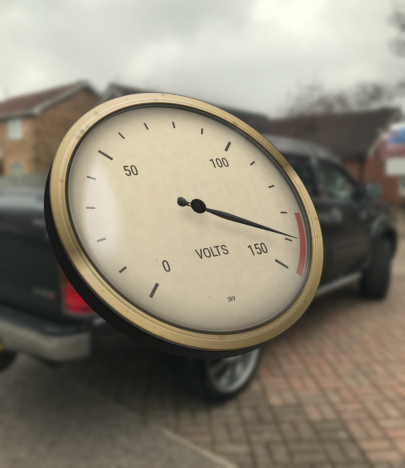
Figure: 140V
